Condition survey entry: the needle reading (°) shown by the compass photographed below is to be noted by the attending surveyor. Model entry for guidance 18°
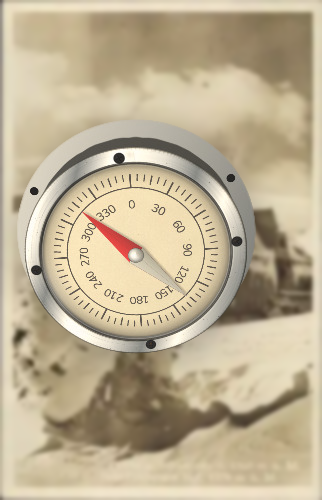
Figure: 315°
